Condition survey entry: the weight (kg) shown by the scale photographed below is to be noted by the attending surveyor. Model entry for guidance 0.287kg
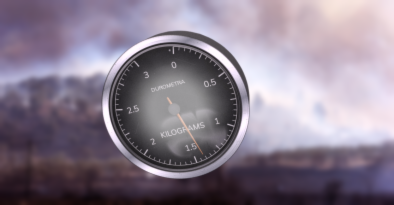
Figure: 1.4kg
